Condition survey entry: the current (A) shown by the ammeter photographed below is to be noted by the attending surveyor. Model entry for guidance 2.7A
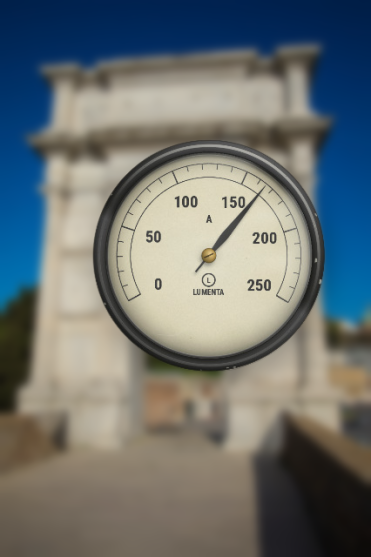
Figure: 165A
